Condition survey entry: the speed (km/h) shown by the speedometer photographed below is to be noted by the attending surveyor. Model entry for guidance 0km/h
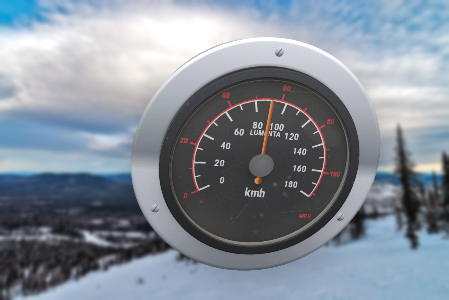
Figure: 90km/h
